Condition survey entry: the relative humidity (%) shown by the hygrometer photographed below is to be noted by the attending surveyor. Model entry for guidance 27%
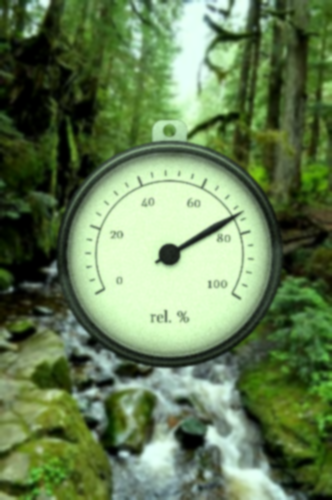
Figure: 74%
